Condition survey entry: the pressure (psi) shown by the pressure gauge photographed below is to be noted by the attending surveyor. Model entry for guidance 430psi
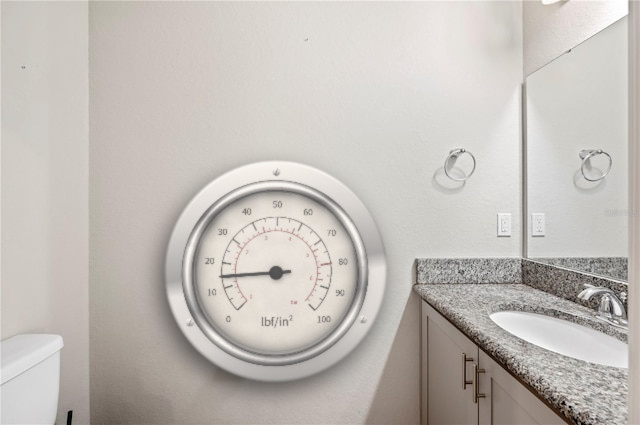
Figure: 15psi
